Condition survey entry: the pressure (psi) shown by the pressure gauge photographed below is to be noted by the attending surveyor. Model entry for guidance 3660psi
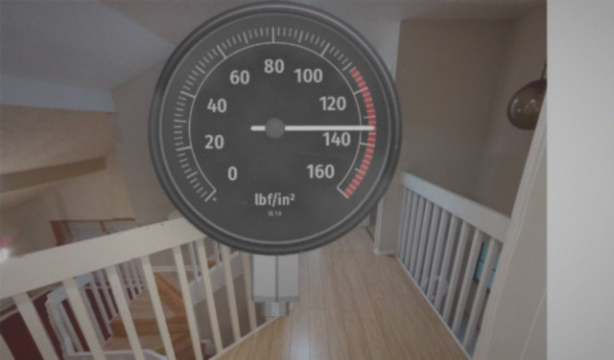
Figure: 134psi
